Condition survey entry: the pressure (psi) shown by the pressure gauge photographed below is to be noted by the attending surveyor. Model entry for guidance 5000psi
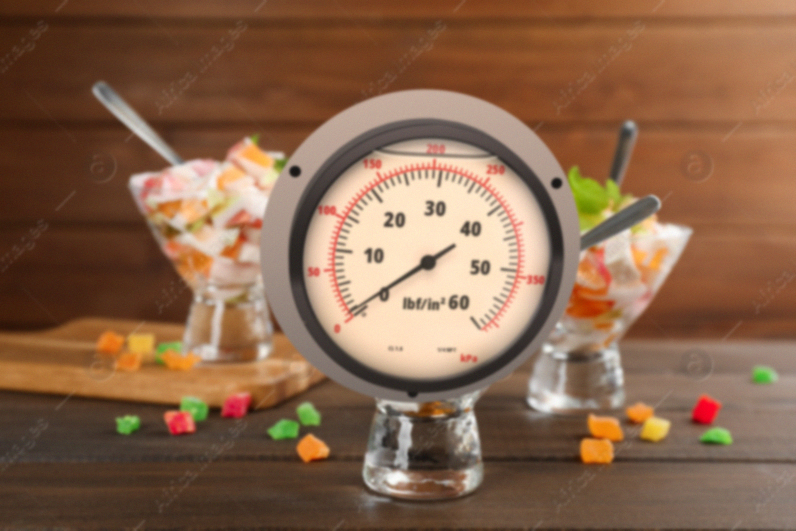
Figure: 1psi
